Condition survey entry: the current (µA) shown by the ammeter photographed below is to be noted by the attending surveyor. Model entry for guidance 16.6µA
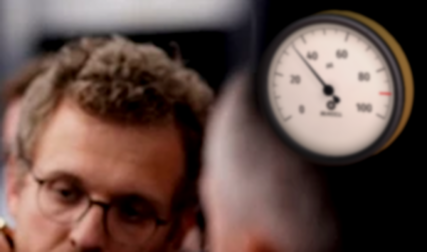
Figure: 35µA
